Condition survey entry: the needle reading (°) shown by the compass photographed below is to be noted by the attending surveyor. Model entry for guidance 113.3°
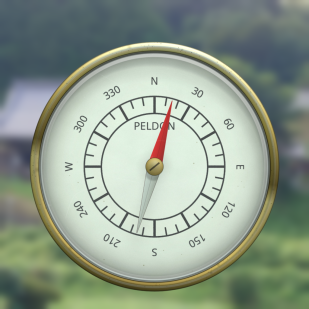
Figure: 15°
